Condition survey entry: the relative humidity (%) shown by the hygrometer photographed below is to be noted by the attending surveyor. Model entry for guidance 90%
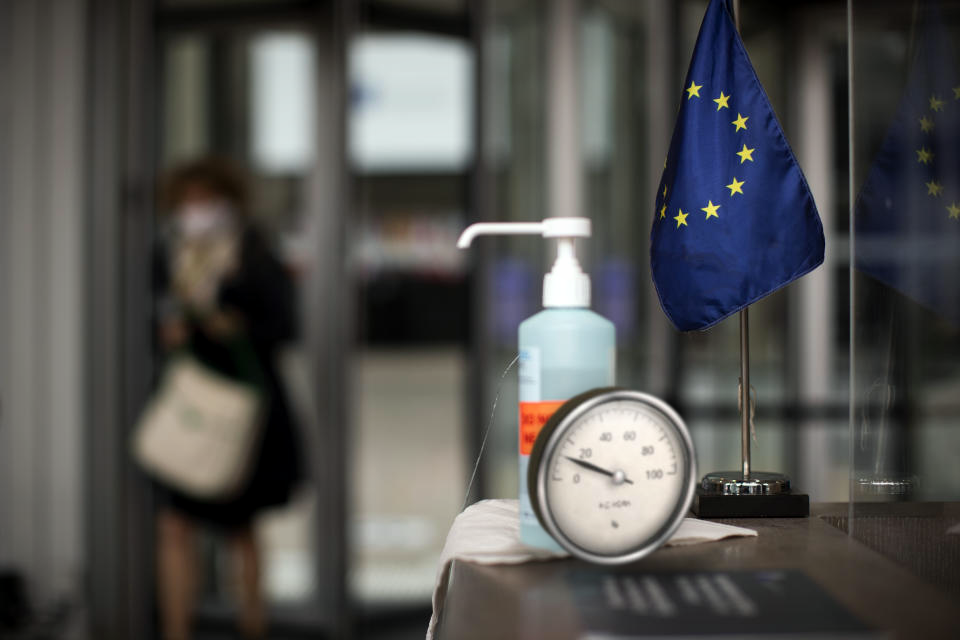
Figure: 12%
